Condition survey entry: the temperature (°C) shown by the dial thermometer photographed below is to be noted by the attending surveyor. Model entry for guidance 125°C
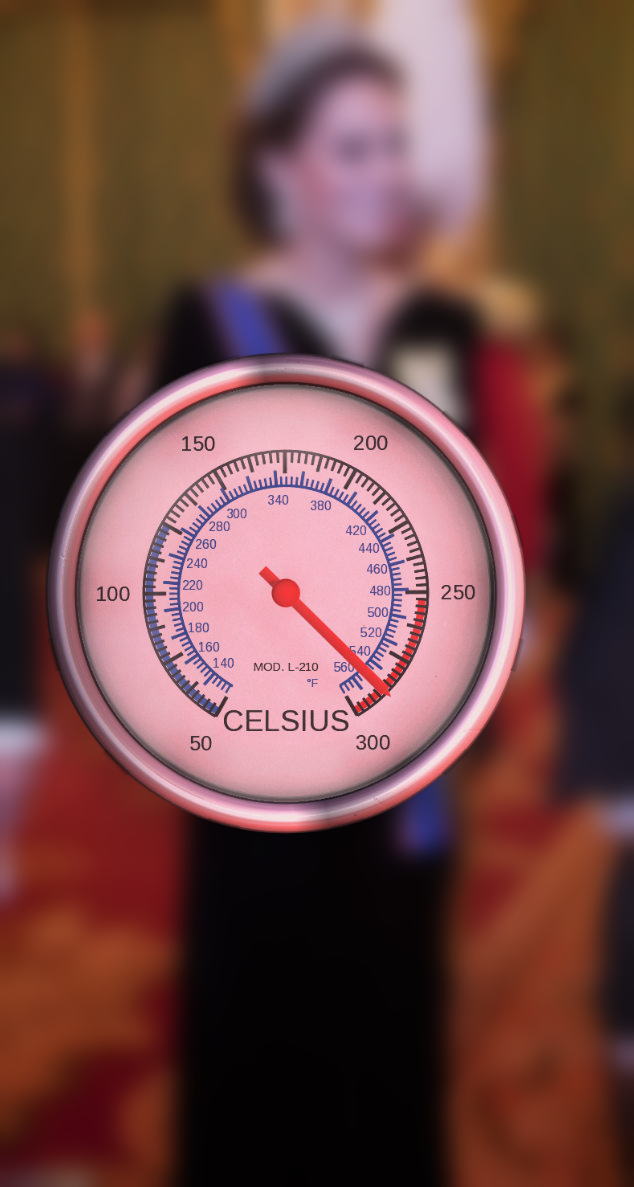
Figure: 287.5°C
